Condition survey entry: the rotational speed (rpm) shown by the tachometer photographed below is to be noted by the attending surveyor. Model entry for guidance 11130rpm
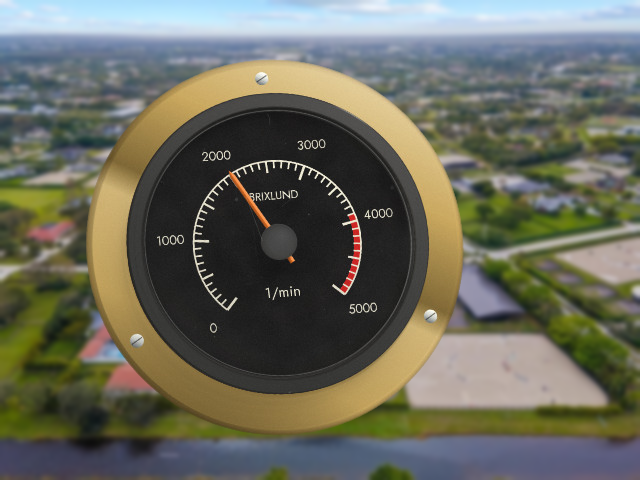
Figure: 2000rpm
